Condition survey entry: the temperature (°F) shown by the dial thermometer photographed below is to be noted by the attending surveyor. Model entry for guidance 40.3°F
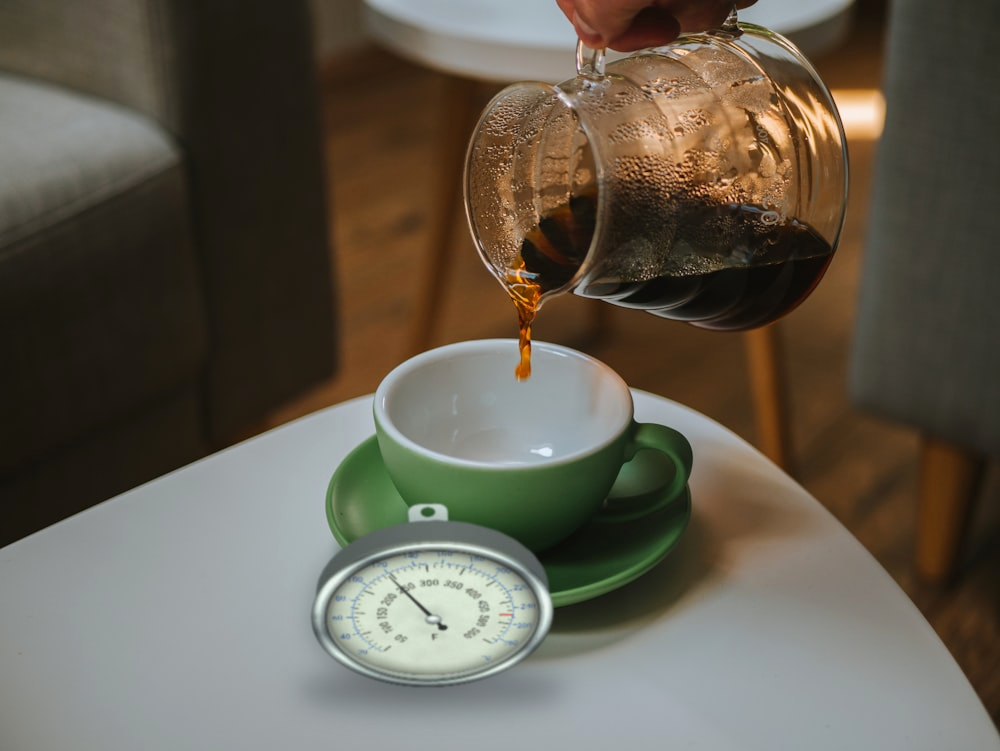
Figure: 250°F
